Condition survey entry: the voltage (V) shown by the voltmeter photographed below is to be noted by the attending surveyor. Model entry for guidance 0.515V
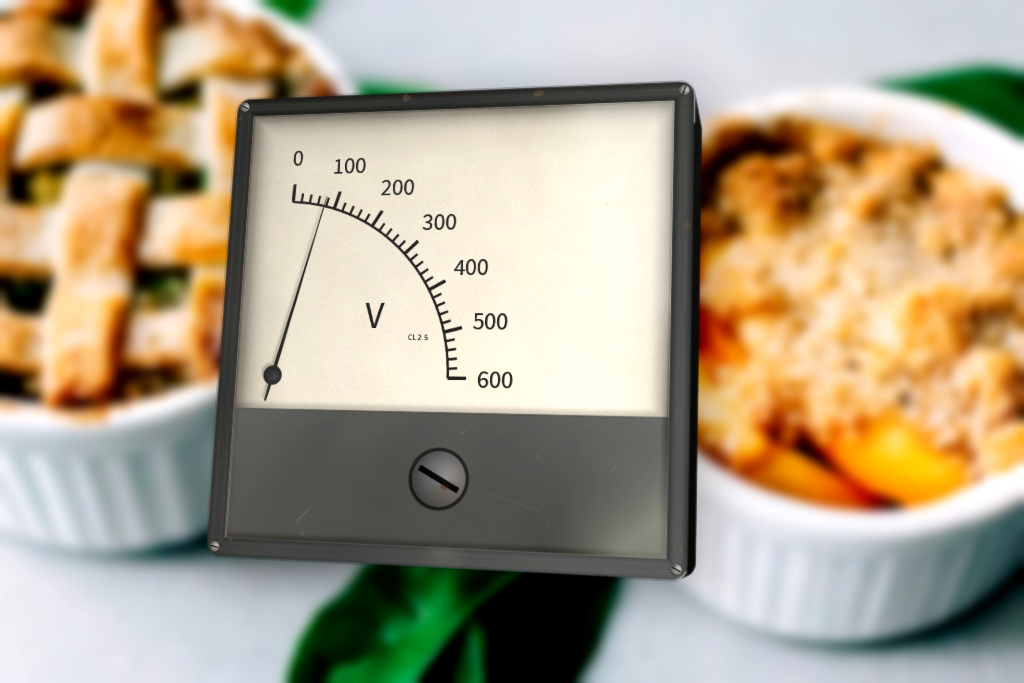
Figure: 80V
